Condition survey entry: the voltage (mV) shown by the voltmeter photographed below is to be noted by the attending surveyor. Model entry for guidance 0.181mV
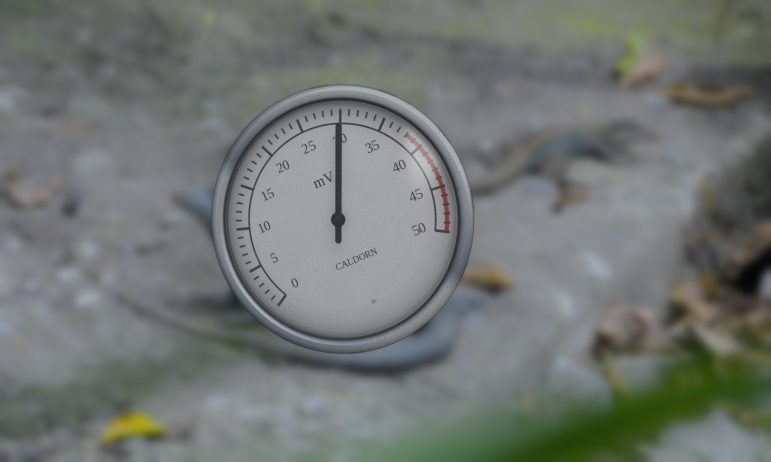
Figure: 30mV
